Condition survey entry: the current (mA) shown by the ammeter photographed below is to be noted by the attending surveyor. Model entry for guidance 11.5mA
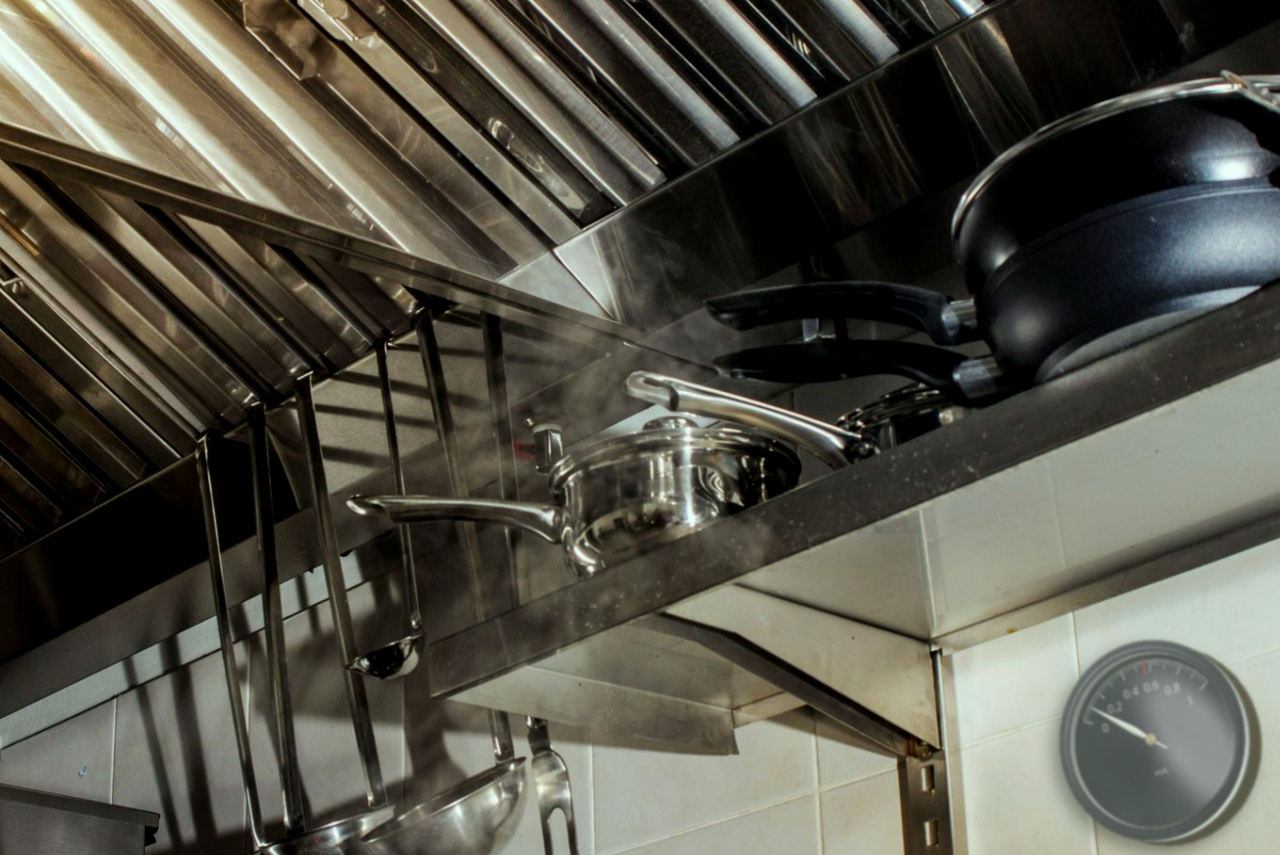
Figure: 0.1mA
